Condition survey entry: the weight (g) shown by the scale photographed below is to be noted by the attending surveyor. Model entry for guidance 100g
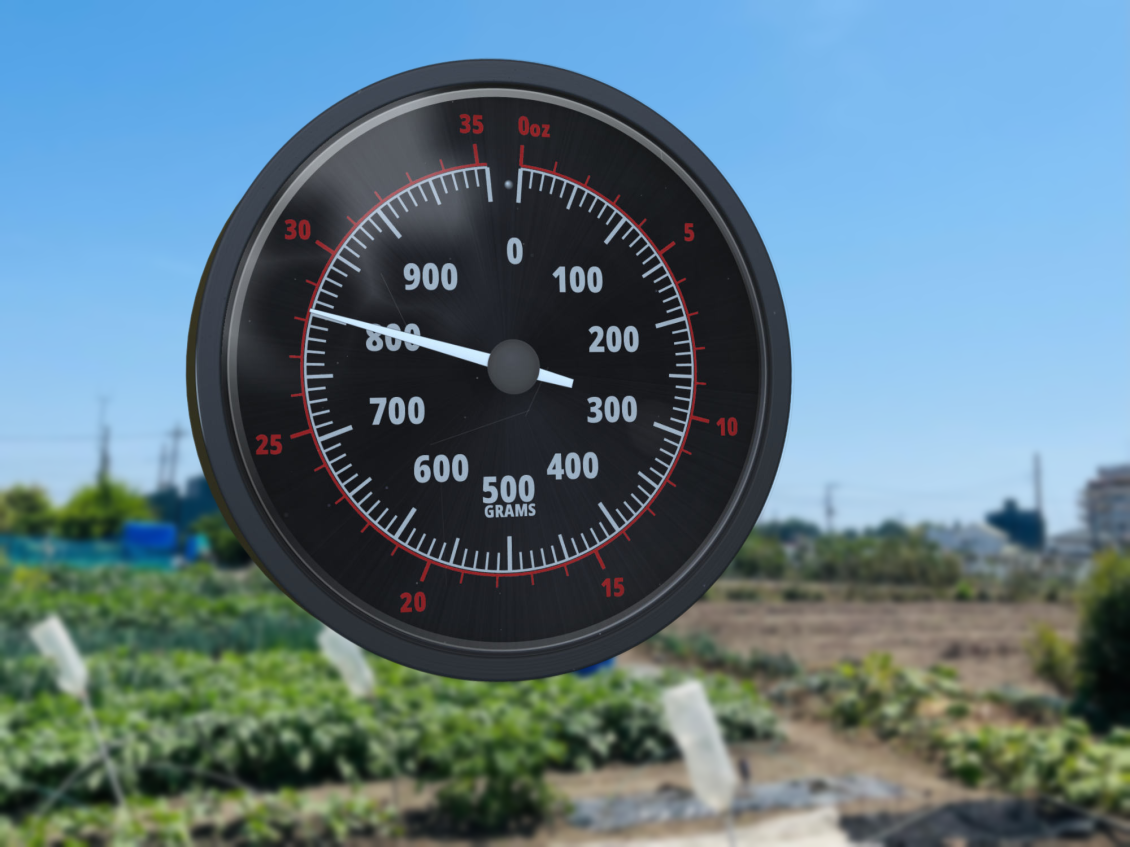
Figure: 800g
